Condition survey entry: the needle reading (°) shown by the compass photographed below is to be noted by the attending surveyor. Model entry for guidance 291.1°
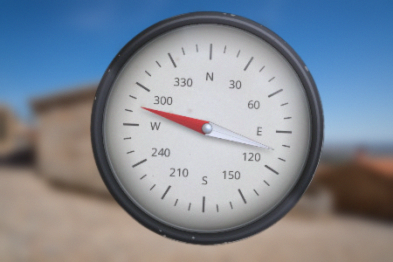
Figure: 285°
